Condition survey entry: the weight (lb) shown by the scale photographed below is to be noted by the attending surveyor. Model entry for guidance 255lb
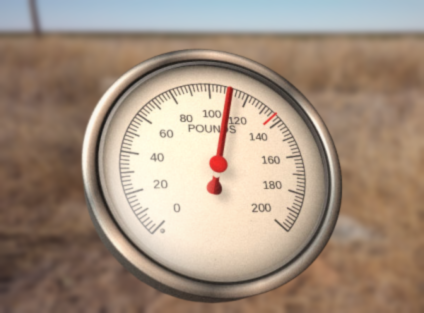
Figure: 110lb
